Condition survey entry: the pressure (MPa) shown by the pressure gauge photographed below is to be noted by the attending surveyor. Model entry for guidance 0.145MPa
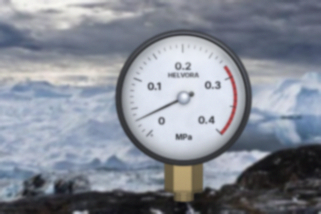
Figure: 0.03MPa
